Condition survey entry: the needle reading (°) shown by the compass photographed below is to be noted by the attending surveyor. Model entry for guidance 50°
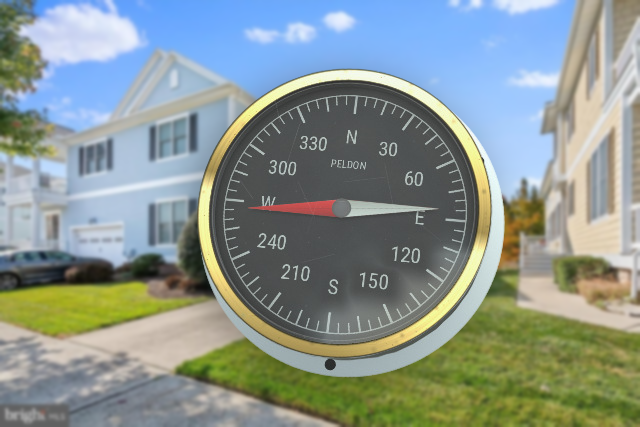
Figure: 265°
